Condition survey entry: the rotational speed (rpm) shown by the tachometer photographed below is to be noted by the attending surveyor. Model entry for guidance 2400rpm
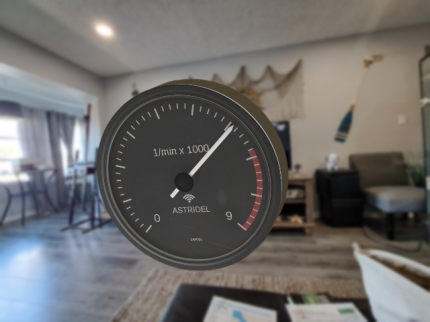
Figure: 6100rpm
